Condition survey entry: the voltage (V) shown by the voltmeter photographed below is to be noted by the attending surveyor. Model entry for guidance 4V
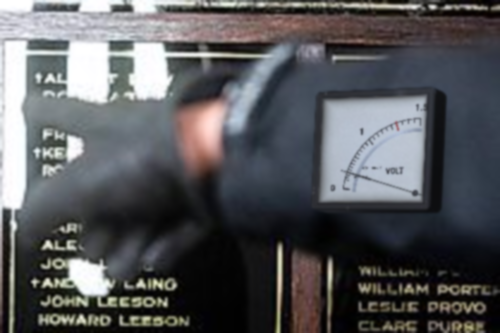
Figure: 0.5V
